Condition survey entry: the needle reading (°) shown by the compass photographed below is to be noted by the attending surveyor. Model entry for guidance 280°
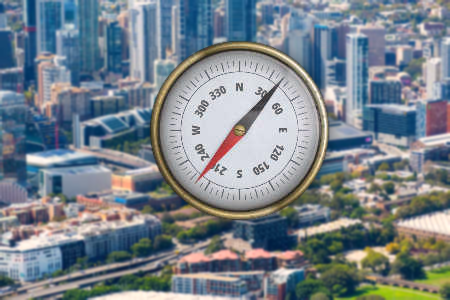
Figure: 220°
